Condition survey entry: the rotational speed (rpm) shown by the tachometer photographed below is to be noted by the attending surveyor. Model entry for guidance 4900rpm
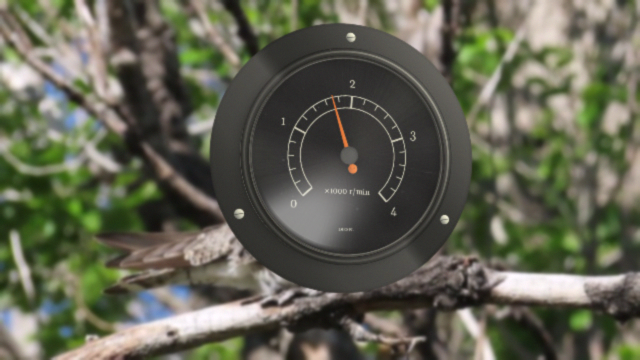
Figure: 1700rpm
